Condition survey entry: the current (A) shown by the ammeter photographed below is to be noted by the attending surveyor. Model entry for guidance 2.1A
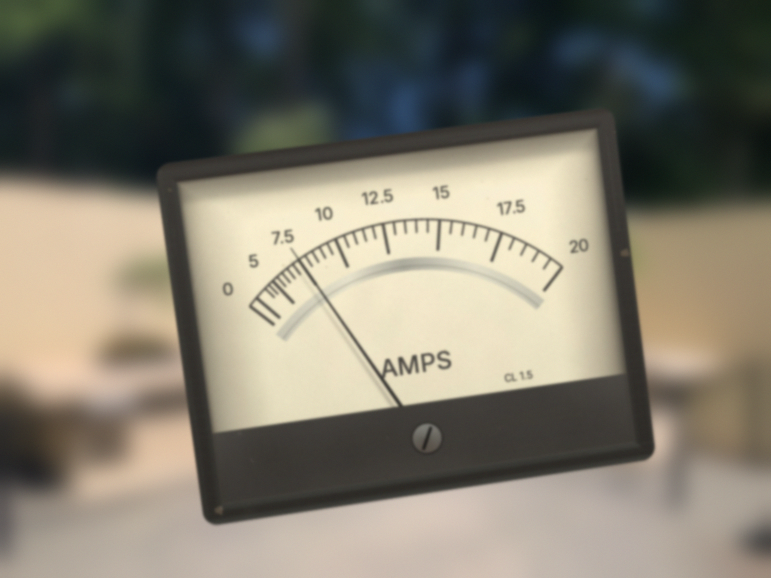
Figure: 7.5A
